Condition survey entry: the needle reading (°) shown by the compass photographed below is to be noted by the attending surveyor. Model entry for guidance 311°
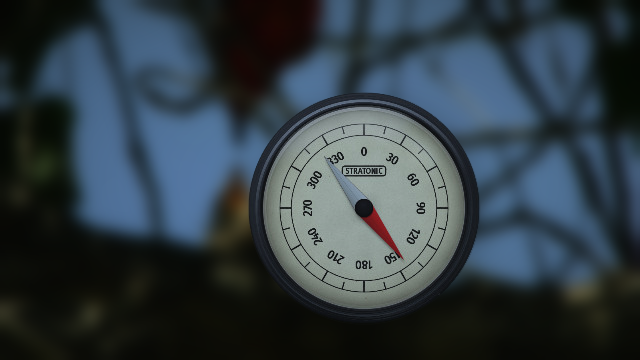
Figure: 142.5°
